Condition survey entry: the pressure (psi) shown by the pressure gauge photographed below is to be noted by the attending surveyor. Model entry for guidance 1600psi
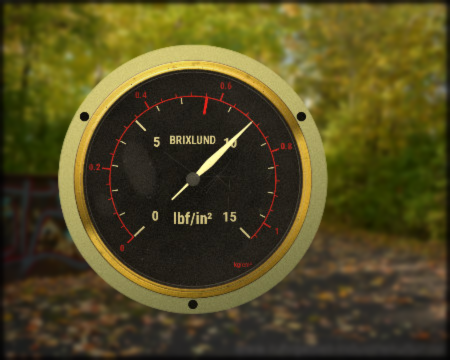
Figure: 10psi
